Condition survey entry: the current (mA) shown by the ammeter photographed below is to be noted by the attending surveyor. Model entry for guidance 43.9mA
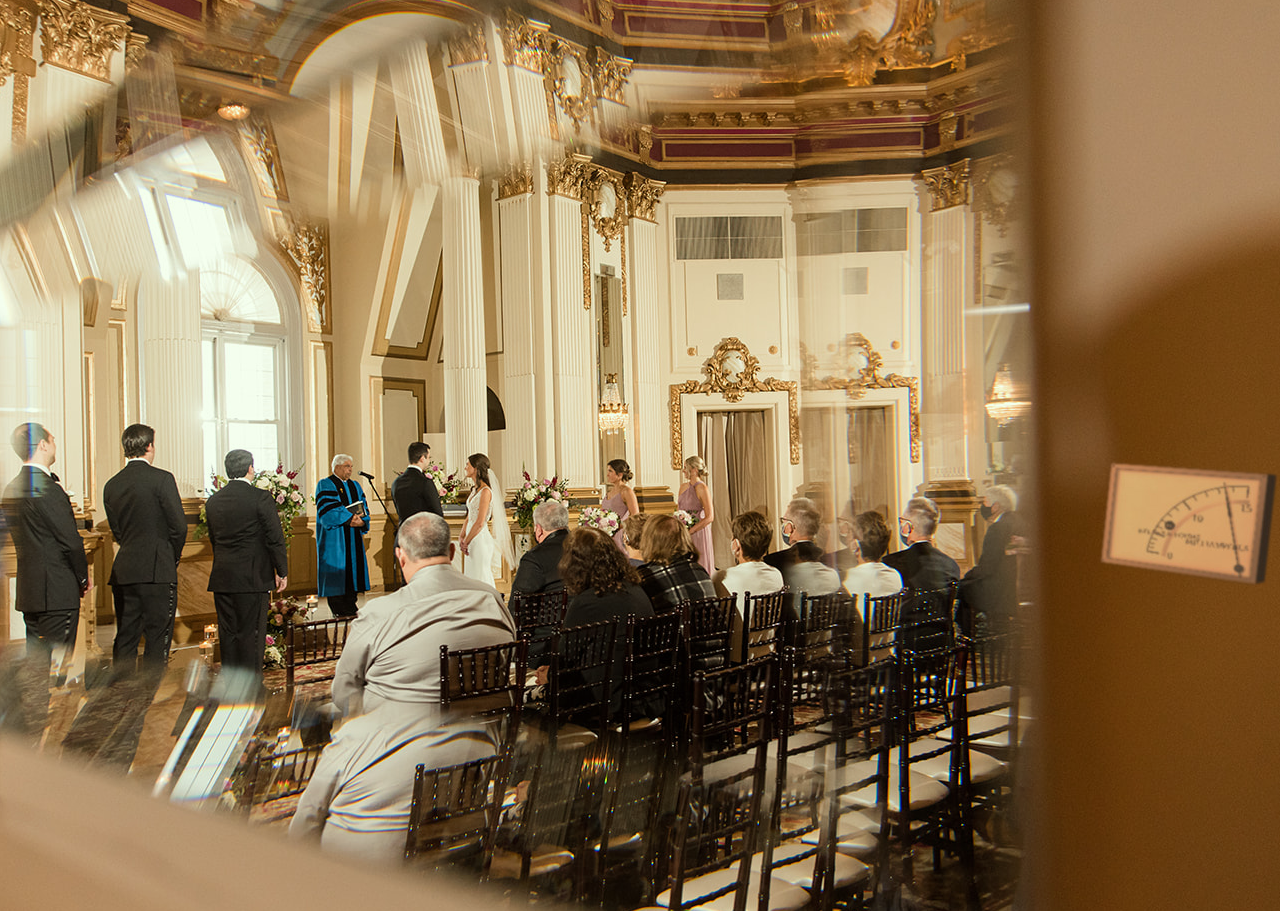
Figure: 13.5mA
